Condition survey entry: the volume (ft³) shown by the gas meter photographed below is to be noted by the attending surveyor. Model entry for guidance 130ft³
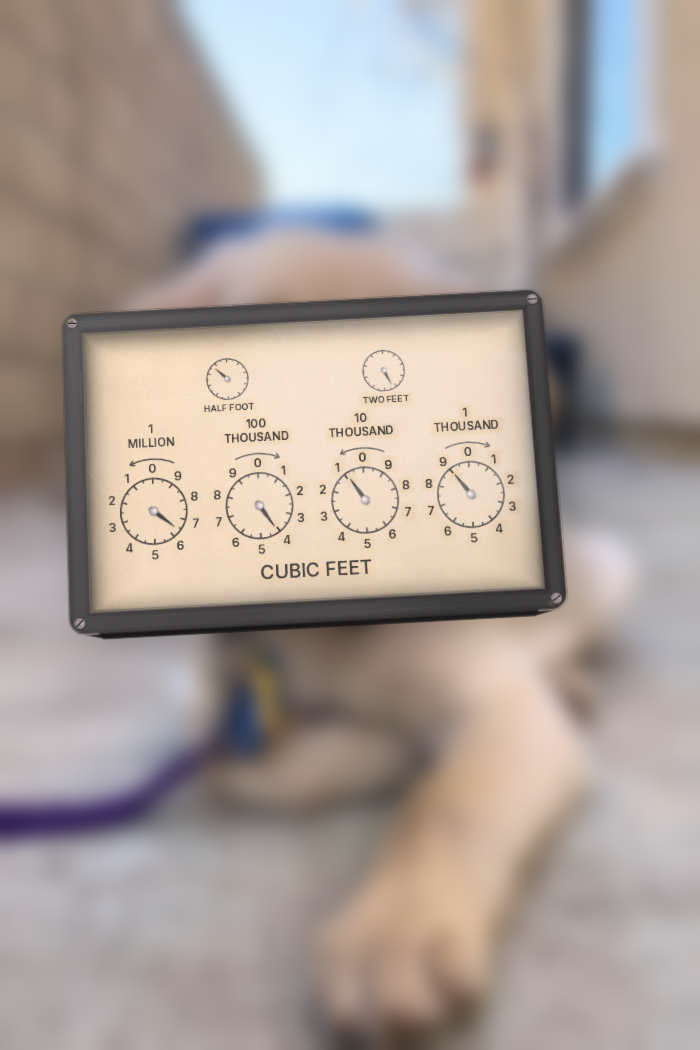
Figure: 640900ft³
